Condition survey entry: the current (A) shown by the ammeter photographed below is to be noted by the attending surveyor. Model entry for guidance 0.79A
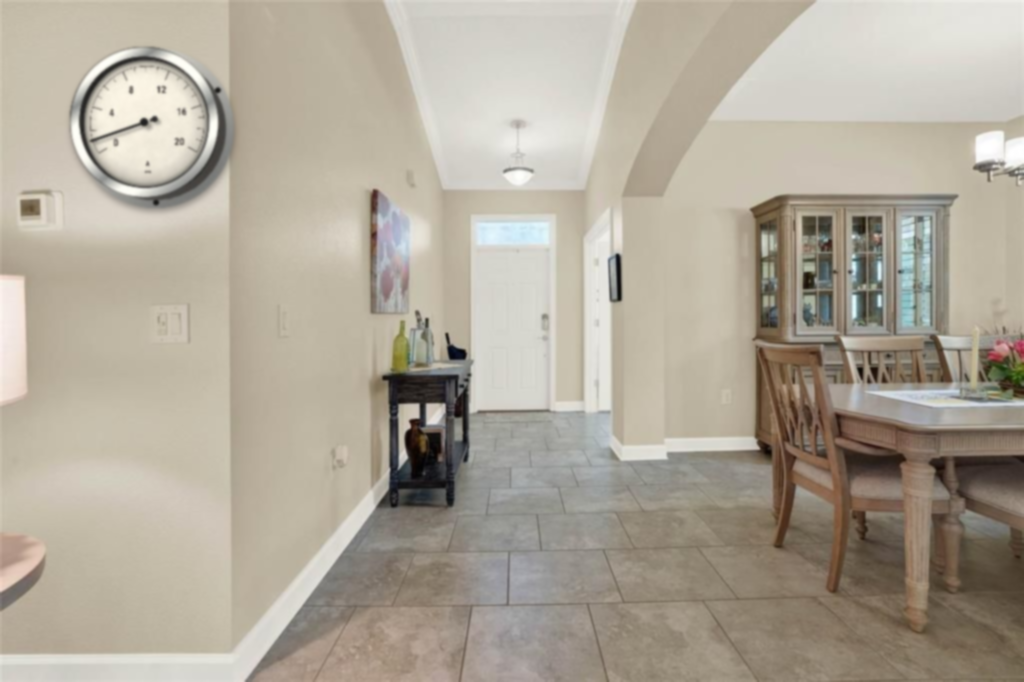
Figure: 1A
